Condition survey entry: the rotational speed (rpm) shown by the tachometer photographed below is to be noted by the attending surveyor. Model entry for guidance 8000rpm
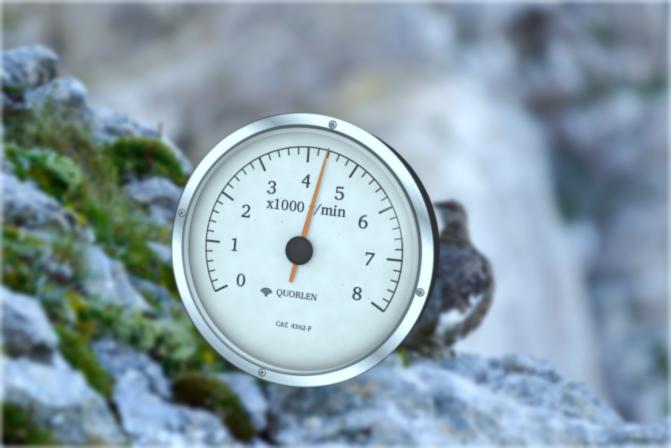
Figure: 4400rpm
